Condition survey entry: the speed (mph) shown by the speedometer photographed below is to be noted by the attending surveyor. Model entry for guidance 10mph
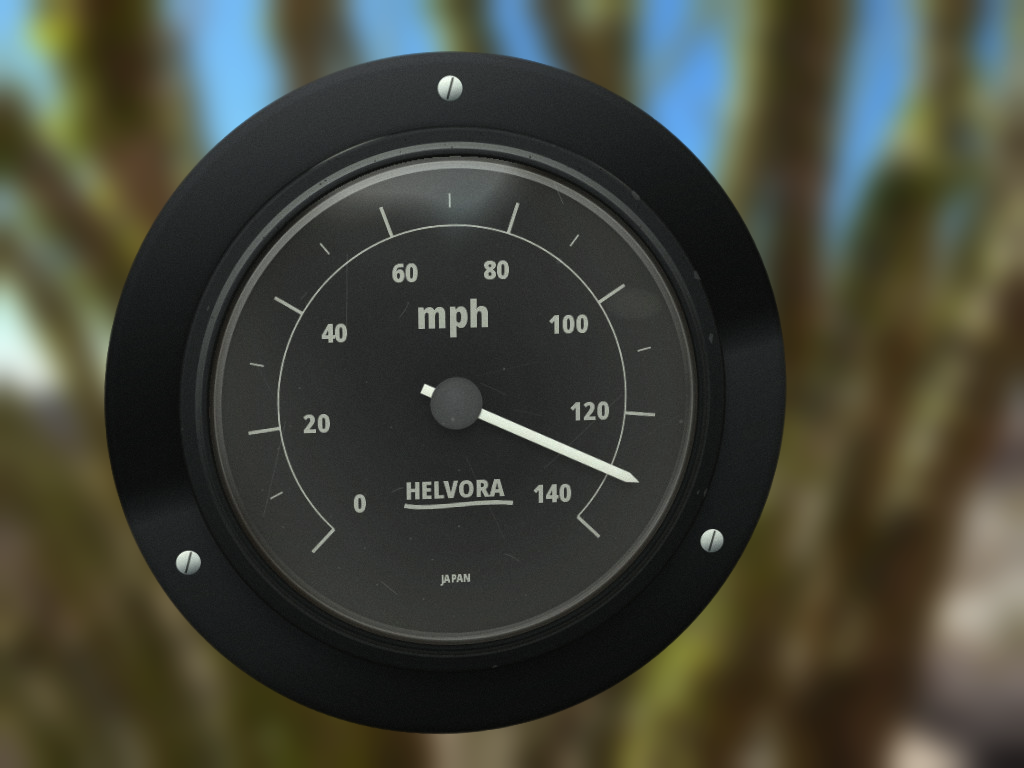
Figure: 130mph
